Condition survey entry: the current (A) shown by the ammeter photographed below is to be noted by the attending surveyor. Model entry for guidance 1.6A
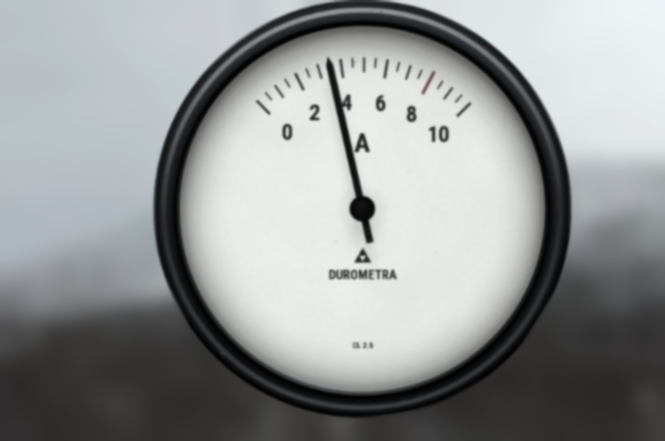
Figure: 3.5A
